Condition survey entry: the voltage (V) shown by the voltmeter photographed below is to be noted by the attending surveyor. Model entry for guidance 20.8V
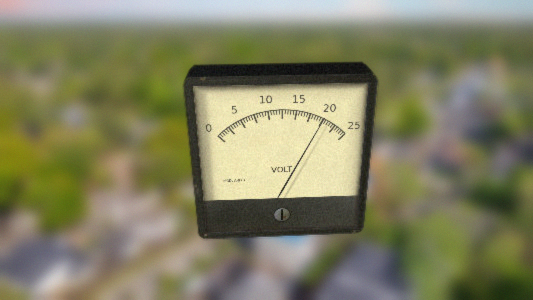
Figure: 20V
